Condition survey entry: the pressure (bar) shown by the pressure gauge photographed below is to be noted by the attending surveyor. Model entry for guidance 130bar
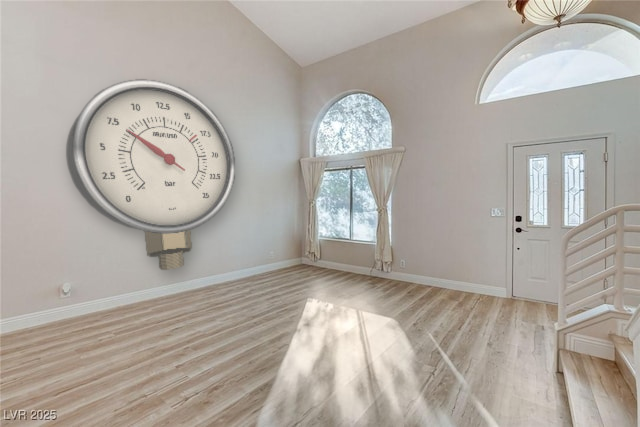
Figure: 7.5bar
